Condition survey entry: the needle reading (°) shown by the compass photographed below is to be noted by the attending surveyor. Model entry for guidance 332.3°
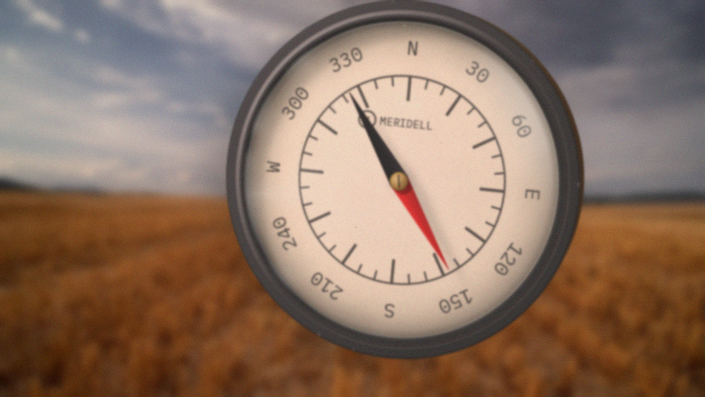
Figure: 145°
